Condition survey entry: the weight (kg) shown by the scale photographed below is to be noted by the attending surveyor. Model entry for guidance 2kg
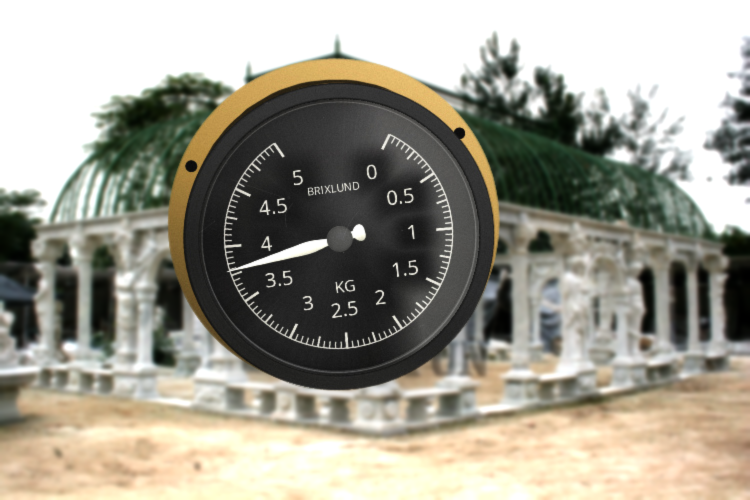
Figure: 3.8kg
